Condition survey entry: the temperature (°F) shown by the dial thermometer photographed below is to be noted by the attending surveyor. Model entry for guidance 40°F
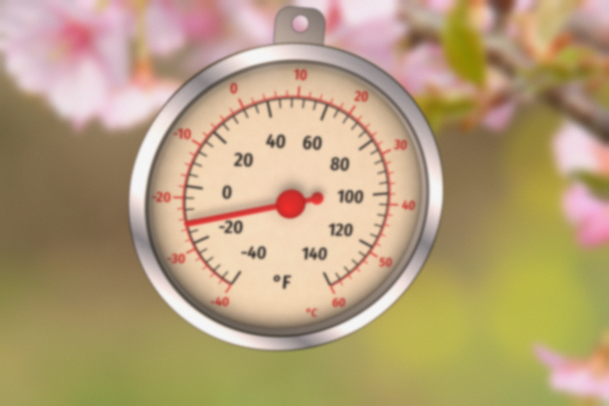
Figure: -12°F
